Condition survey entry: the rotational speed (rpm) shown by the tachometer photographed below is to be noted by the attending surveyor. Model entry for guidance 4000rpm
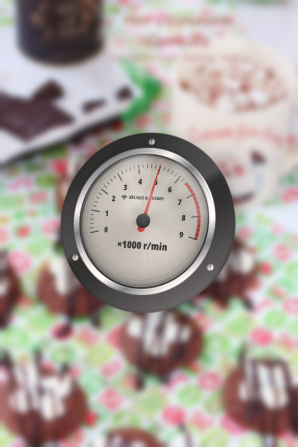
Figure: 5000rpm
